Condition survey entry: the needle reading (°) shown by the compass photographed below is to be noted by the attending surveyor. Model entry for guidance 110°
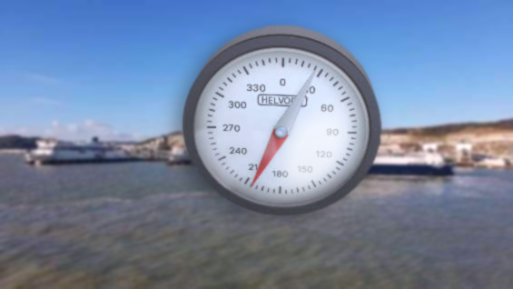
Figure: 205°
